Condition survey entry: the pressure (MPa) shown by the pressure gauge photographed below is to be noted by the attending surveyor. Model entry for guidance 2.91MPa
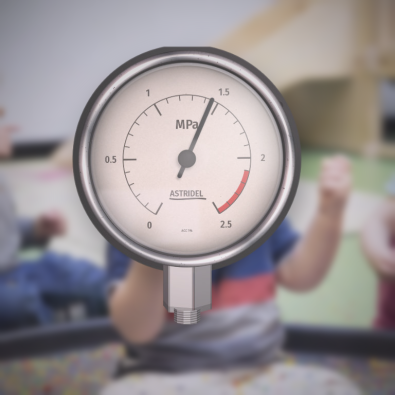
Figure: 1.45MPa
